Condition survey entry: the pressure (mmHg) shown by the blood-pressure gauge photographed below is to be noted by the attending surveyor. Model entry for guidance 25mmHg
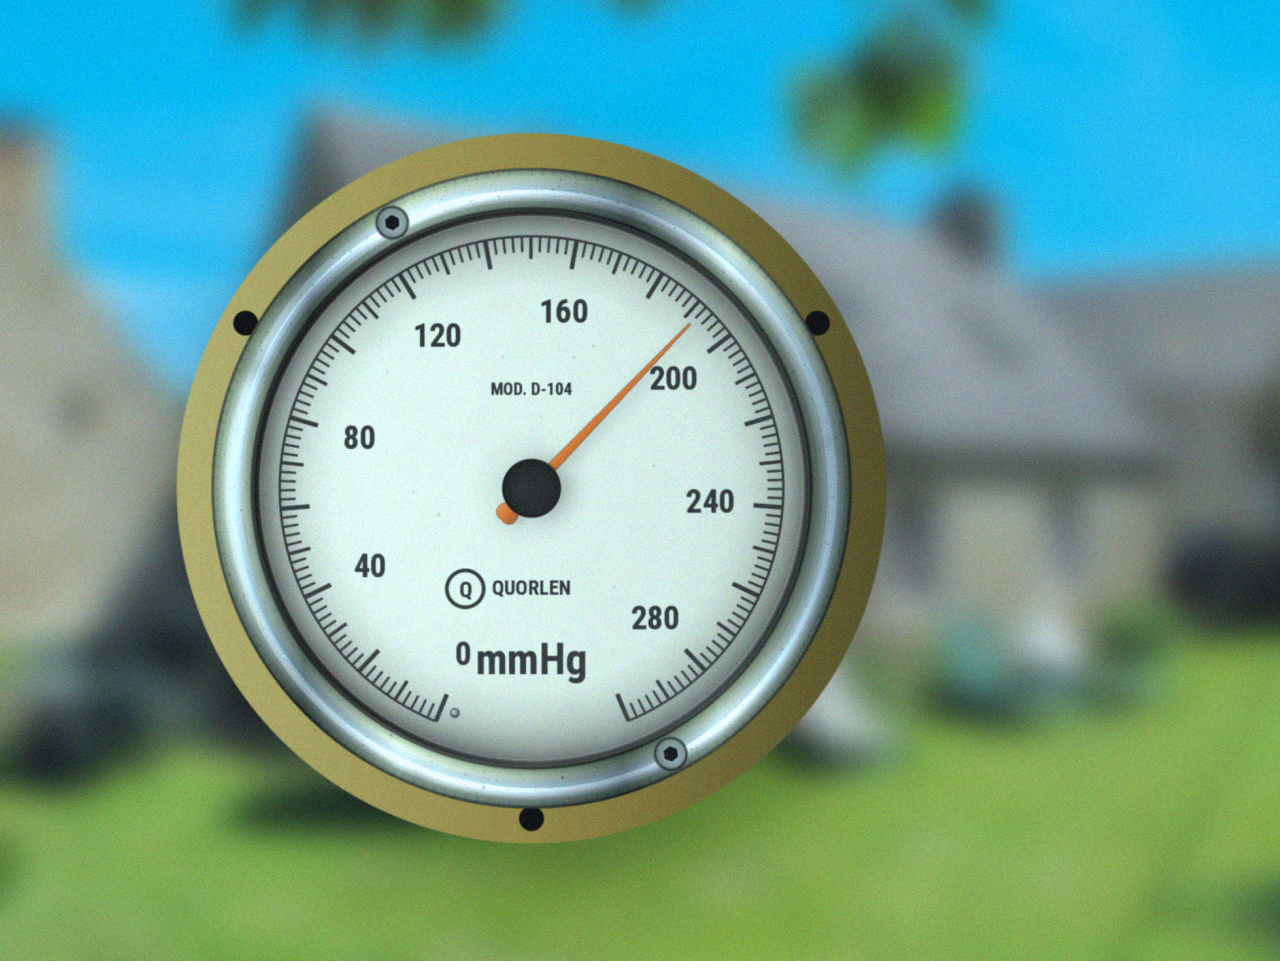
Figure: 192mmHg
